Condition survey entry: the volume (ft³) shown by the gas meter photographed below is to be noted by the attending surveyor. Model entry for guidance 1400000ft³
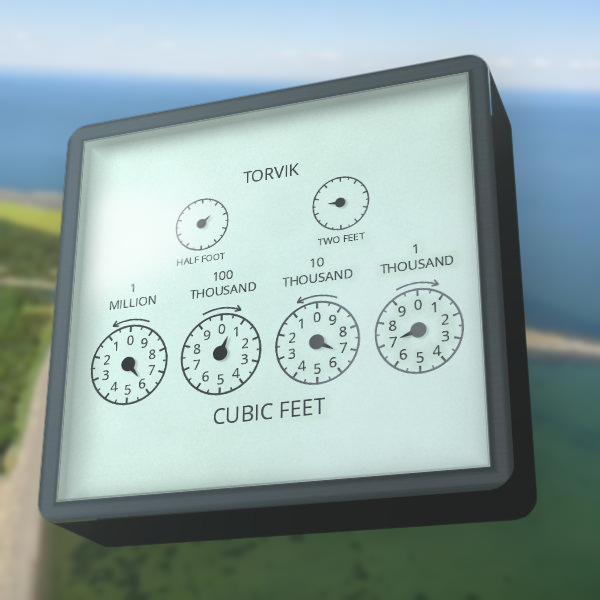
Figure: 606700ft³
